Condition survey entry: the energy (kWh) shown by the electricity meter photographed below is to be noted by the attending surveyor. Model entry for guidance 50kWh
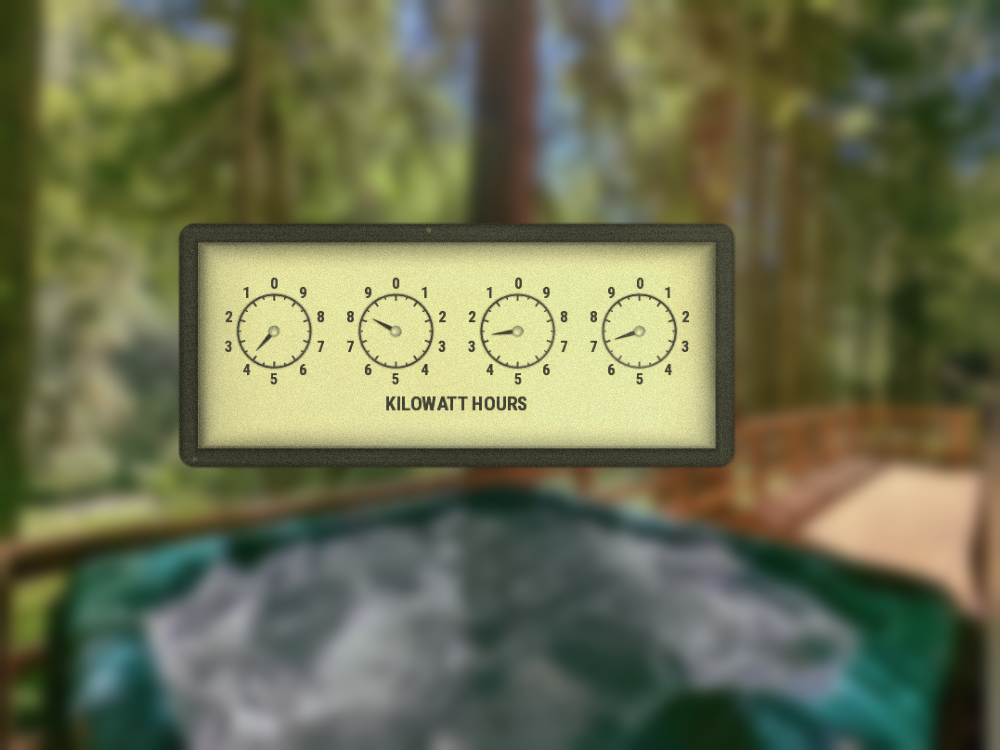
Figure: 3827kWh
